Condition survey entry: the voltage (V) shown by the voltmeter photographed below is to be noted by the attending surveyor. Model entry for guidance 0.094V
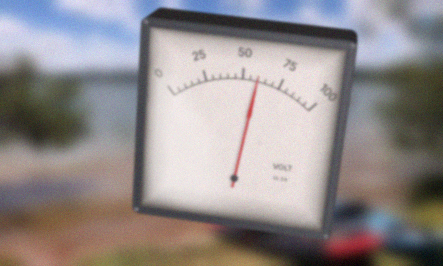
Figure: 60V
